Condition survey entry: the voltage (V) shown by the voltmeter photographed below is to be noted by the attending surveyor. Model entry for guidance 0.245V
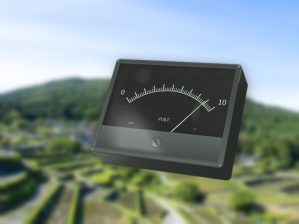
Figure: 9V
